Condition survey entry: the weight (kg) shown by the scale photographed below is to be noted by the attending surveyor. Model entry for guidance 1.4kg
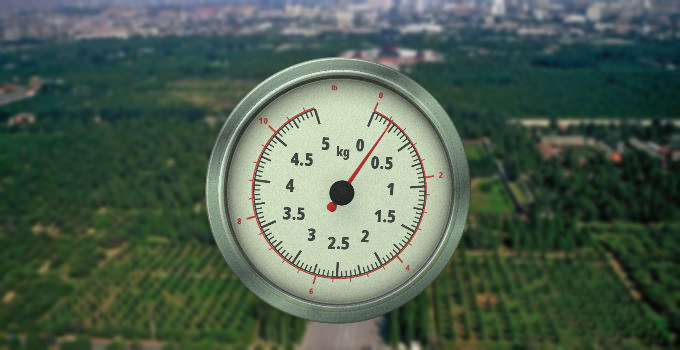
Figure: 0.2kg
